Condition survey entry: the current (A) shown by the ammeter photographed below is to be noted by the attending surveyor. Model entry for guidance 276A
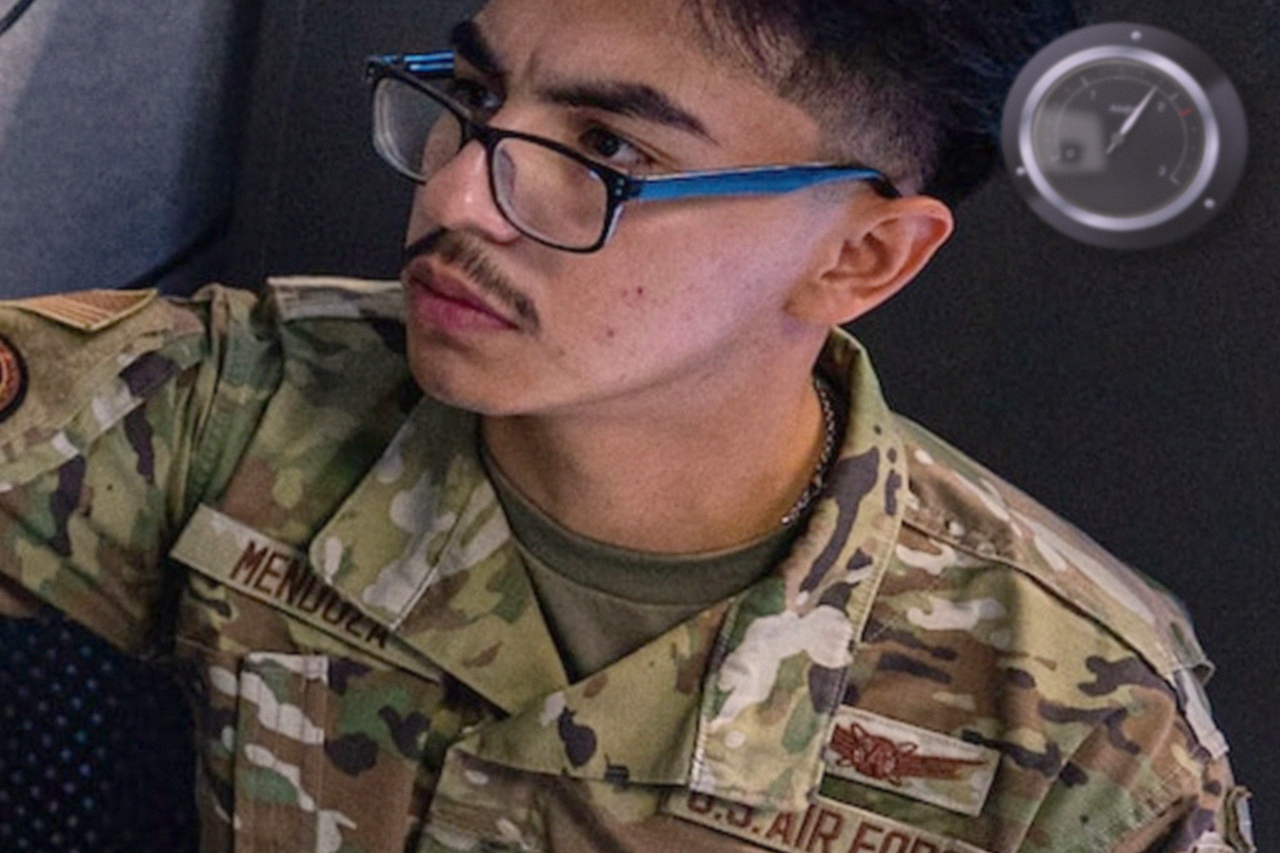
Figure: 1.8A
